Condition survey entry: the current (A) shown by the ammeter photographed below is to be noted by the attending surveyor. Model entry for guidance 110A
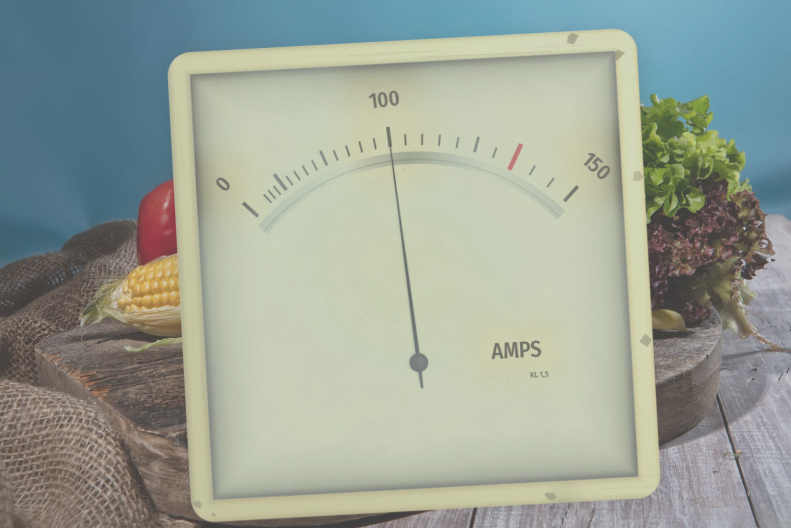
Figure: 100A
